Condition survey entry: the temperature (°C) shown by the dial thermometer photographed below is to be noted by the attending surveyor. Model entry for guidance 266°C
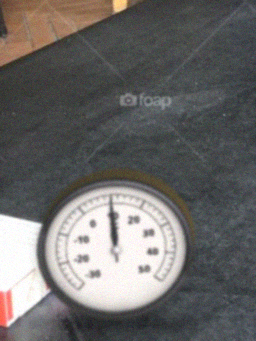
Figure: 10°C
